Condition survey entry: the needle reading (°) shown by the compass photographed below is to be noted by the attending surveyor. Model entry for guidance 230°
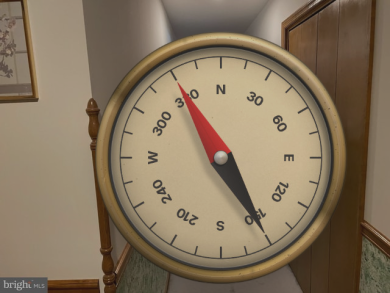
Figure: 330°
